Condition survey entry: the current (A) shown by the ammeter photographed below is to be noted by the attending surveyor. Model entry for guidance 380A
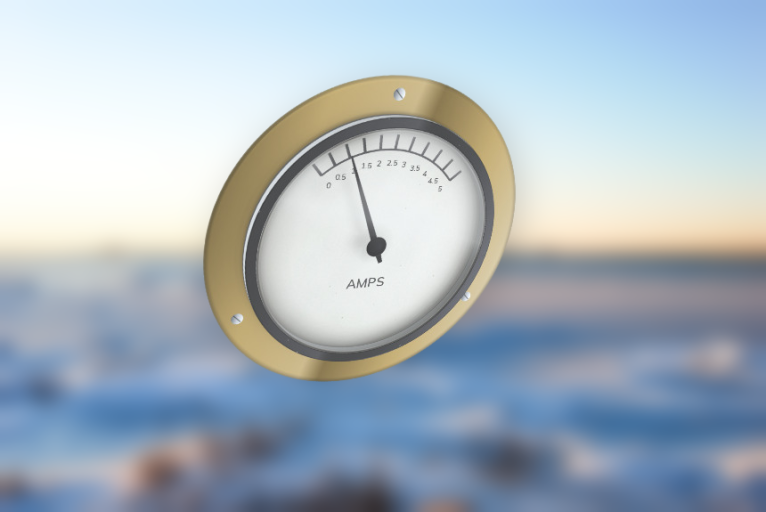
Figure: 1A
